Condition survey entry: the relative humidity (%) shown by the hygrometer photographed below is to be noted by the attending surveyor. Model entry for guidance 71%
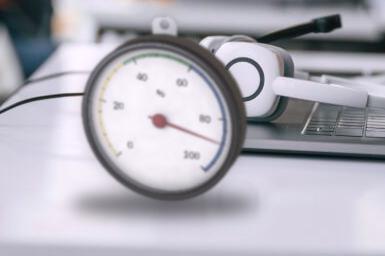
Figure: 88%
